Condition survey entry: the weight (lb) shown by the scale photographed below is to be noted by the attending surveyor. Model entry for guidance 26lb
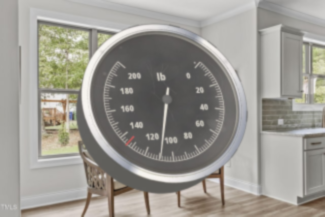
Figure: 110lb
